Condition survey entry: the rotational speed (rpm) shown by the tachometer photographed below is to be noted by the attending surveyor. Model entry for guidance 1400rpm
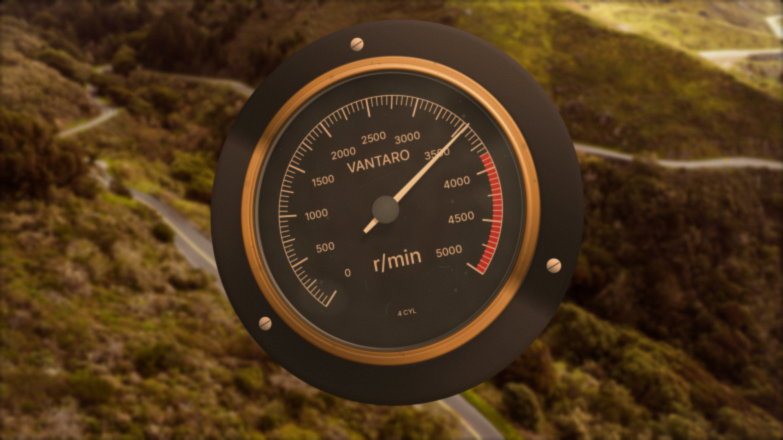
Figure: 3550rpm
